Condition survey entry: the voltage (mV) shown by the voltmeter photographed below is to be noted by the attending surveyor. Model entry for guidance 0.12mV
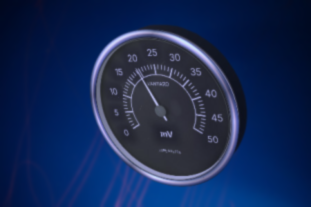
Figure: 20mV
